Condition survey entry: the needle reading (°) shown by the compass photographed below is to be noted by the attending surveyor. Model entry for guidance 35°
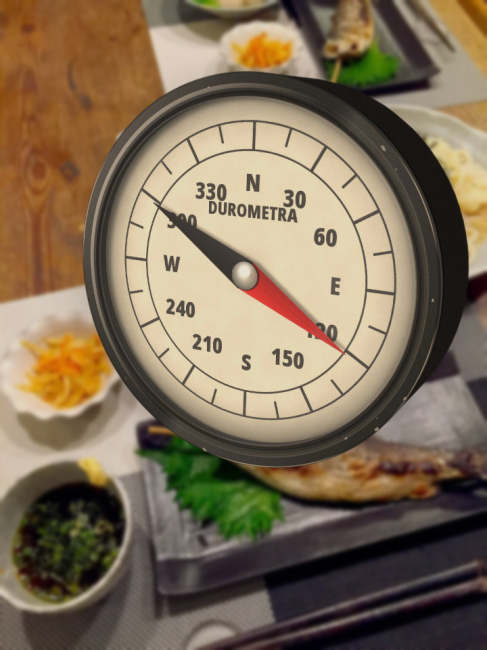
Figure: 120°
